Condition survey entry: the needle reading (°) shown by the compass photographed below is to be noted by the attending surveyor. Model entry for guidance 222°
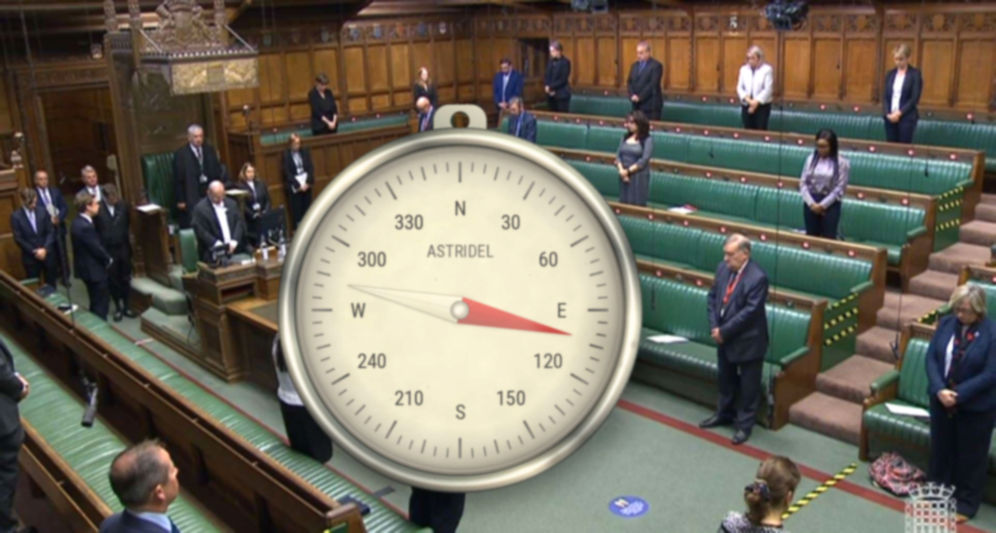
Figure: 102.5°
